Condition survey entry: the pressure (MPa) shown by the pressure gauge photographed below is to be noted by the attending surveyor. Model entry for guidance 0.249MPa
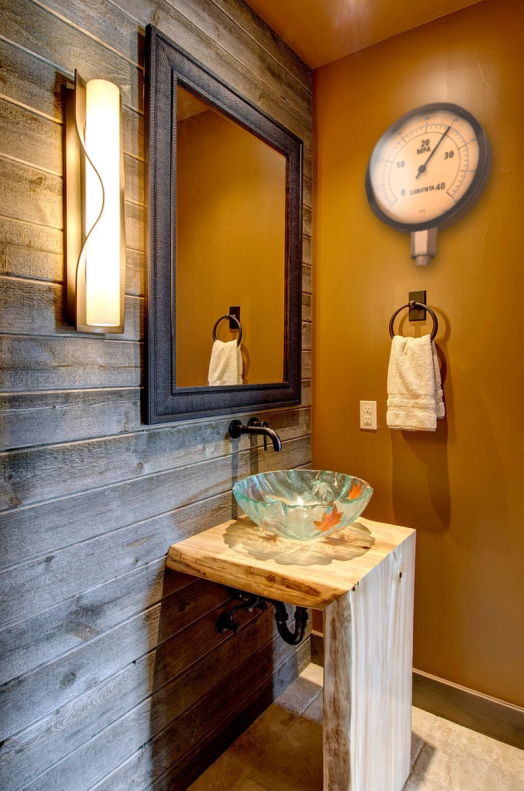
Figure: 25MPa
